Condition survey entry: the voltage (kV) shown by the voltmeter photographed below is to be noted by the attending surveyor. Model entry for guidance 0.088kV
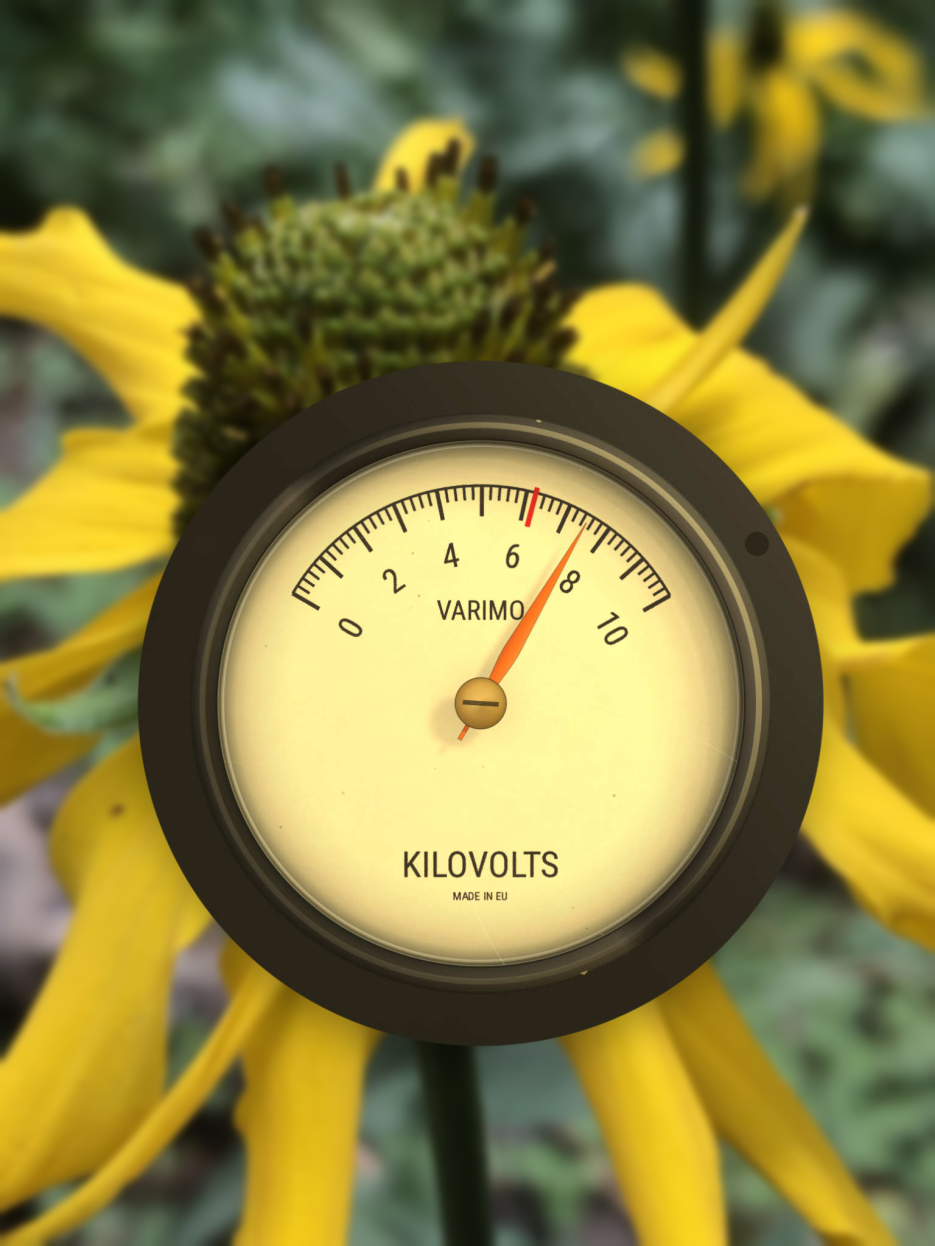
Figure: 7.5kV
